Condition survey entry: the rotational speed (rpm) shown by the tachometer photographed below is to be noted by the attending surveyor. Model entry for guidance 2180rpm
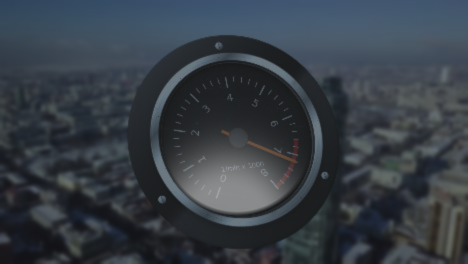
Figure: 7200rpm
